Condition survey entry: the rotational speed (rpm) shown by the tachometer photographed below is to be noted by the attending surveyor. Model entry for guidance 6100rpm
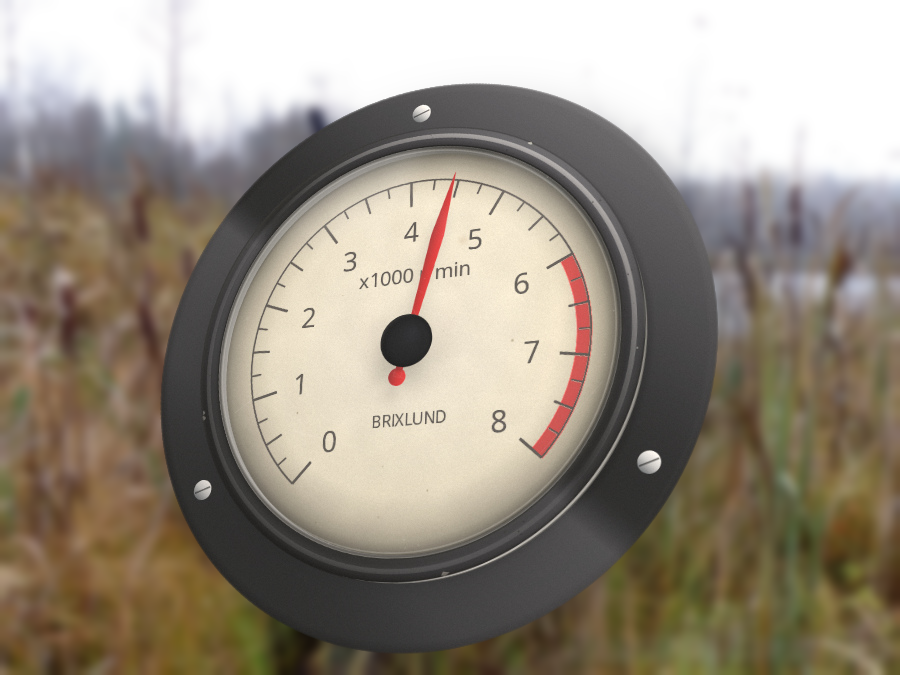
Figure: 4500rpm
